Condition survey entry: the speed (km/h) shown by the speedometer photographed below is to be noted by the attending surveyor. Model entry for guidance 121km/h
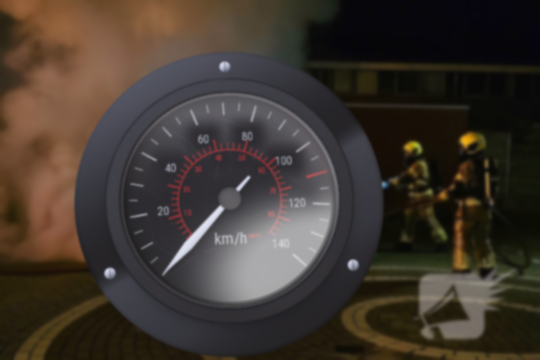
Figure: 0km/h
